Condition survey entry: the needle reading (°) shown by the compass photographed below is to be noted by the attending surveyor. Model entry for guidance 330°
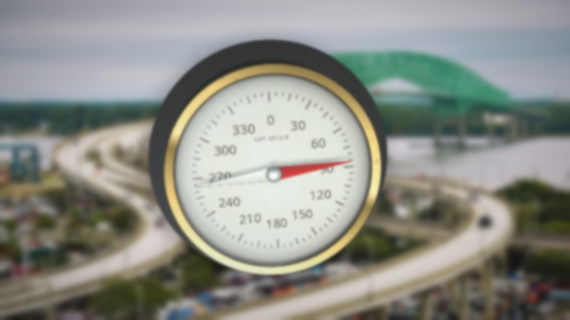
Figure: 85°
